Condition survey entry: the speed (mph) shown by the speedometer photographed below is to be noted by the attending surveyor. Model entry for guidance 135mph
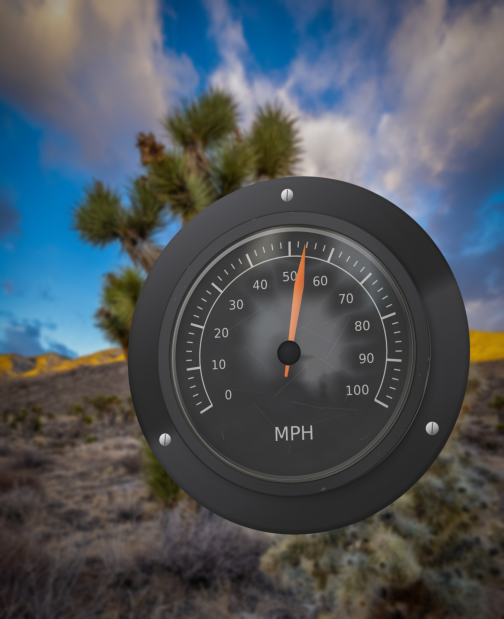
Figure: 54mph
